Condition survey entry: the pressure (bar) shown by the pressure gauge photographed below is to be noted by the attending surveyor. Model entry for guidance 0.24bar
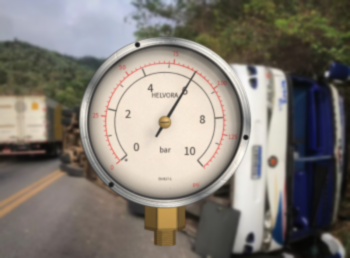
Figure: 6bar
